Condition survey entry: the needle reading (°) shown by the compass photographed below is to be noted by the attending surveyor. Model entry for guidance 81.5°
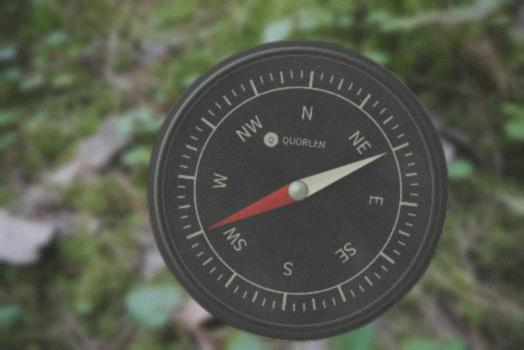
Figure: 240°
